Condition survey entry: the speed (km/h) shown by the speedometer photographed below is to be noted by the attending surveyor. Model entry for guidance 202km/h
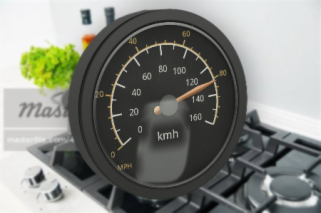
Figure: 130km/h
